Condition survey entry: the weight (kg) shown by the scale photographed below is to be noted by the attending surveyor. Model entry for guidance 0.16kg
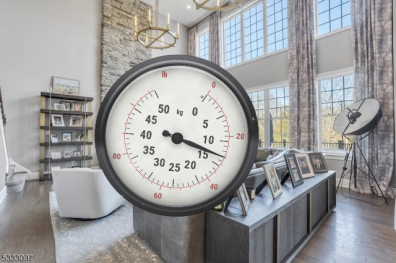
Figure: 13kg
